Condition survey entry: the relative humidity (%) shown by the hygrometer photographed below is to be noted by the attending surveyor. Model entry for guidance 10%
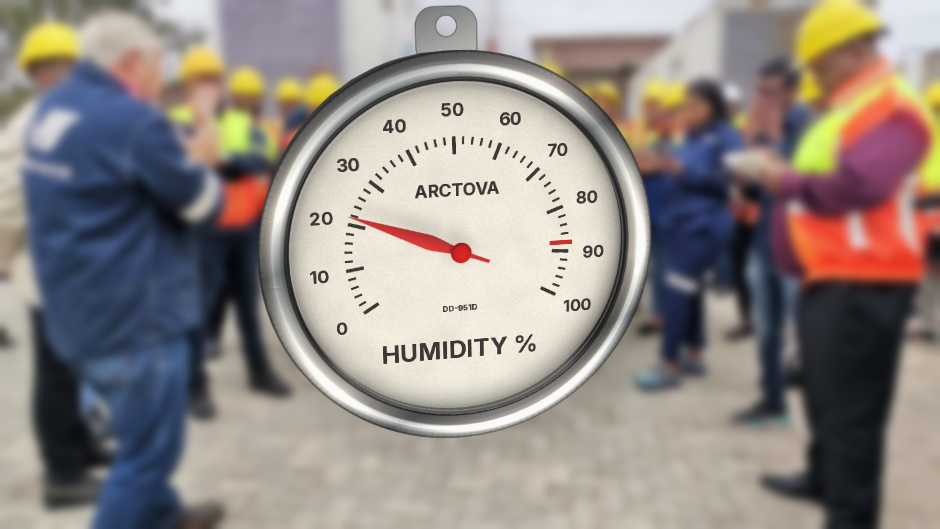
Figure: 22%
